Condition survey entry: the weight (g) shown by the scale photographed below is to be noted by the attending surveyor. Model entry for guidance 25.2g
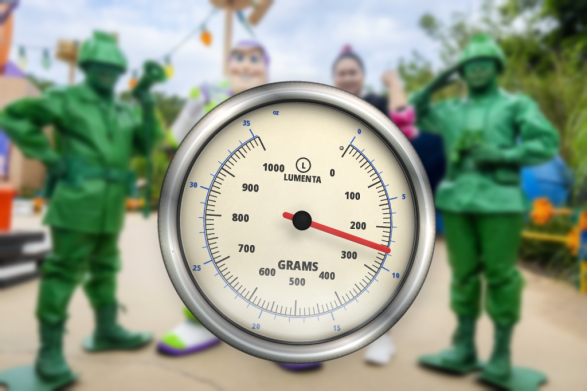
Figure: 250g
